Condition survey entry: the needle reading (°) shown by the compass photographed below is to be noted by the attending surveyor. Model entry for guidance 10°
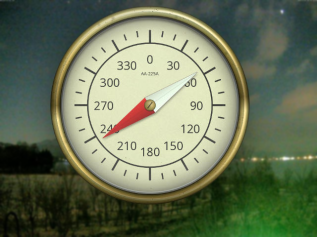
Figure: 235°
